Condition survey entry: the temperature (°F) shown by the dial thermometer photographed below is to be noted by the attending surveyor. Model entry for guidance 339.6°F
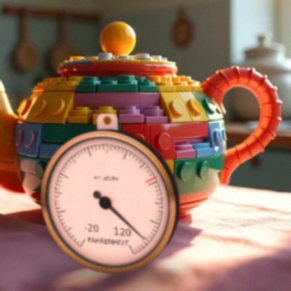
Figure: 110°F
